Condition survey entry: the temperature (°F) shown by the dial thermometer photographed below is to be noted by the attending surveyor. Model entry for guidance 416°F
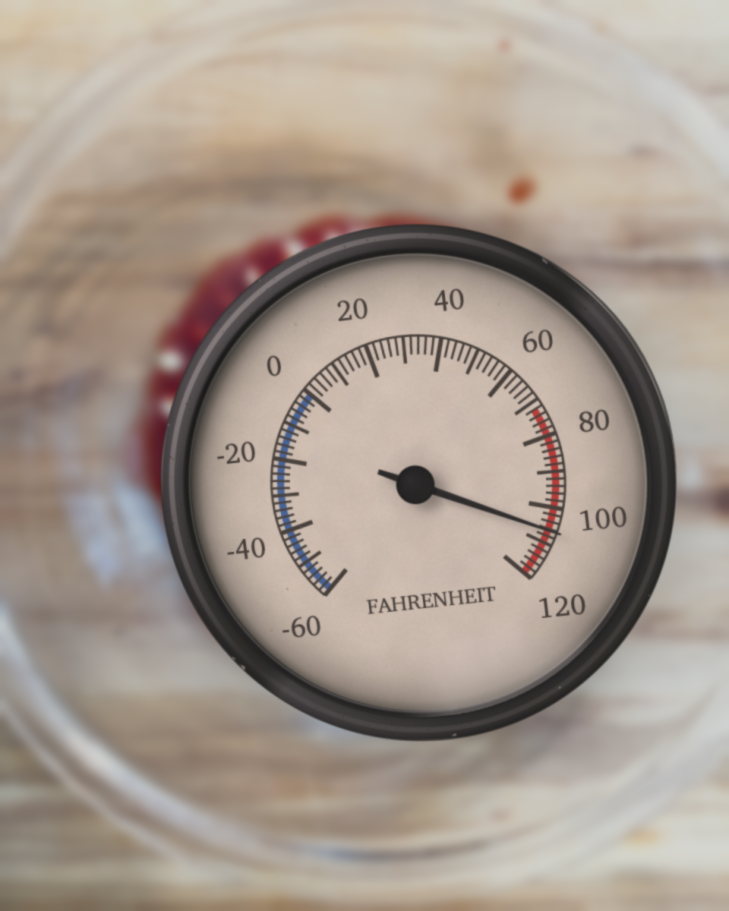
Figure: 106°F
